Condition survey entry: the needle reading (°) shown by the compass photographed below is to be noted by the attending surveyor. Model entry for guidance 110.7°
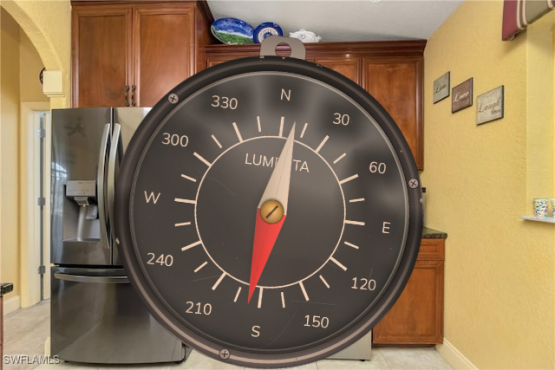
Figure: 187.5°
